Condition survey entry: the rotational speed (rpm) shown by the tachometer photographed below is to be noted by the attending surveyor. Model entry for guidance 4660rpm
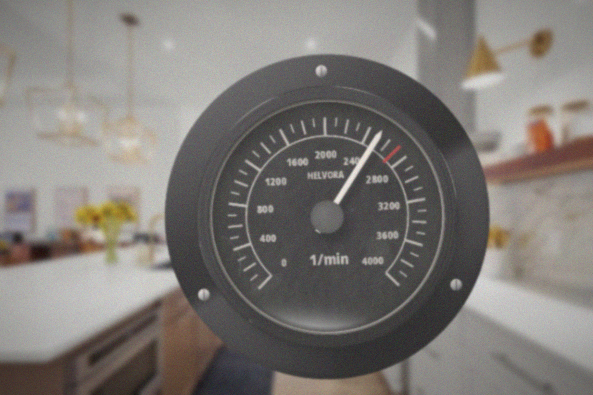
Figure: 2500rpm
